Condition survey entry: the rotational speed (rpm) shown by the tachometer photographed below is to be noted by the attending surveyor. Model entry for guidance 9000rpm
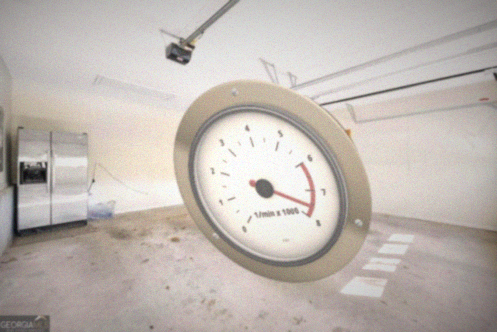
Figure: 7500rpm
